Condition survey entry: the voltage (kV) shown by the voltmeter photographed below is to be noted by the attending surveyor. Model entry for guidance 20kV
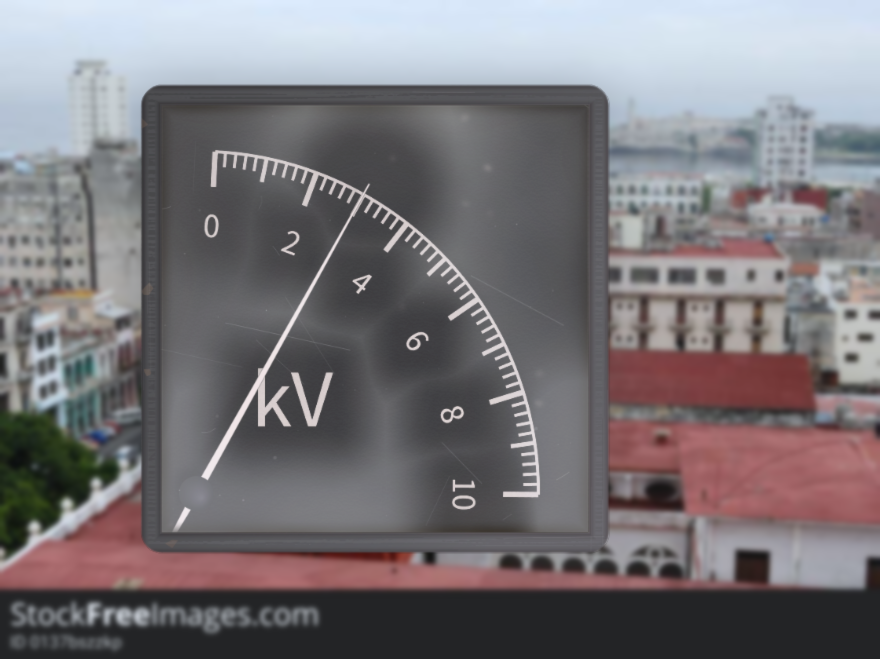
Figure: 3kV
